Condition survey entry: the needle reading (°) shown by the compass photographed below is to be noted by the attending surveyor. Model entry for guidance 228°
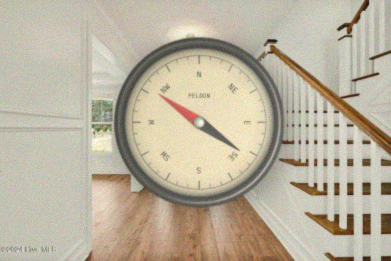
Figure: 305°
